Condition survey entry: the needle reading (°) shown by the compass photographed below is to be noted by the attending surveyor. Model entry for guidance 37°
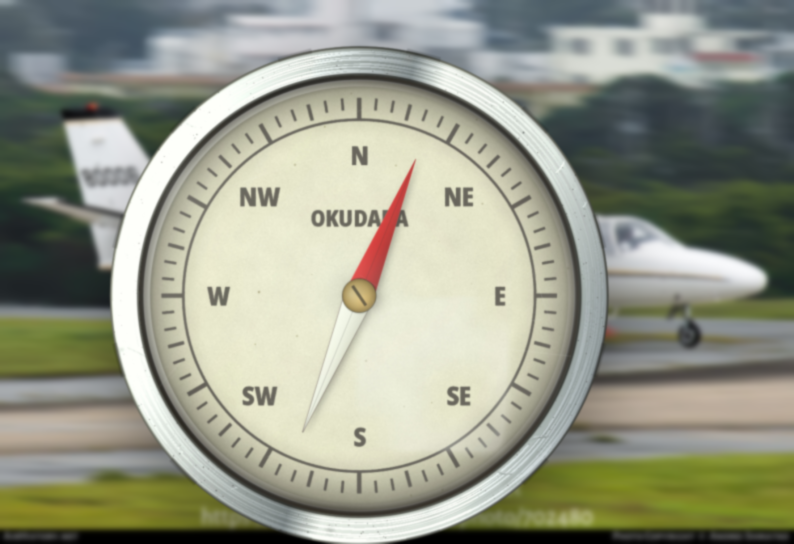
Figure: 22.5°
